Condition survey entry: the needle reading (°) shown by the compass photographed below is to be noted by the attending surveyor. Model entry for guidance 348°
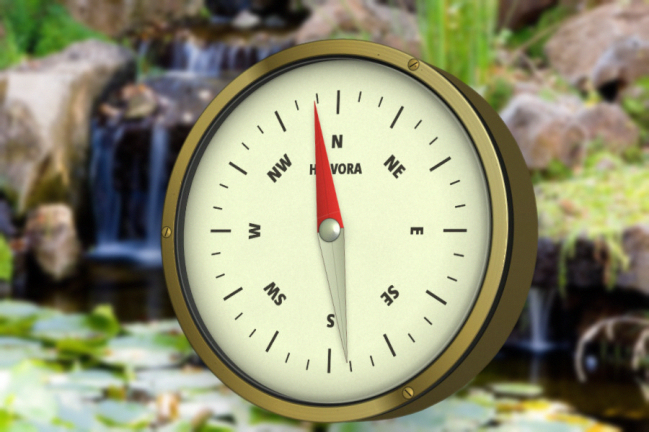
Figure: 350°
